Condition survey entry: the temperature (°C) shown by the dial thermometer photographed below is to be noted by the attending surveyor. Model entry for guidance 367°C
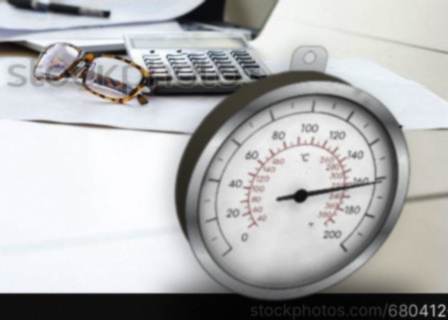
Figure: 160°C
